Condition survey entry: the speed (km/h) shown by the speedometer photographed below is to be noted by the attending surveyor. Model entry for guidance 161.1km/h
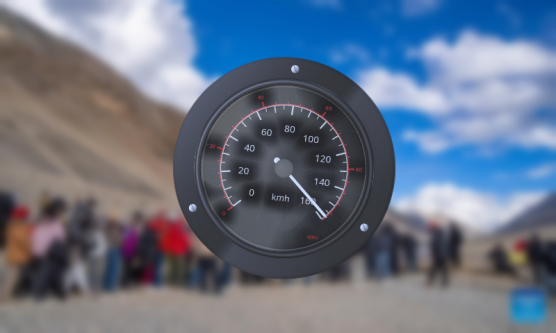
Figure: 157.5km/h
